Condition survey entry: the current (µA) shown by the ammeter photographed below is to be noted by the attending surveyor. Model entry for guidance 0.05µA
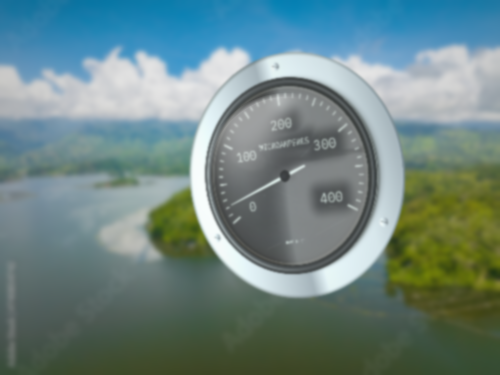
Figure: 20µA
